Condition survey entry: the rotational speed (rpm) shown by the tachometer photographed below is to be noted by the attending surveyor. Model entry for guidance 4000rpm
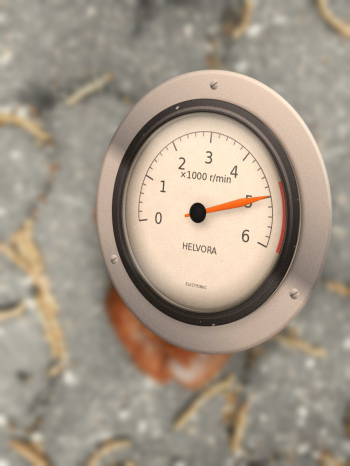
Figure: 5000rpm
